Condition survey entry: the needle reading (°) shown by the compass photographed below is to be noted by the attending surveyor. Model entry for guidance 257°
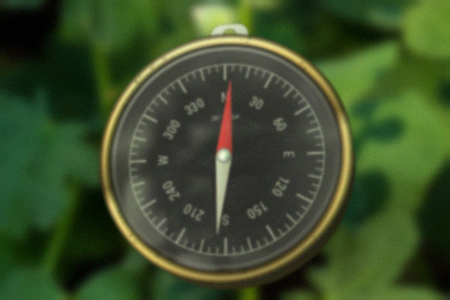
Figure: 5°
